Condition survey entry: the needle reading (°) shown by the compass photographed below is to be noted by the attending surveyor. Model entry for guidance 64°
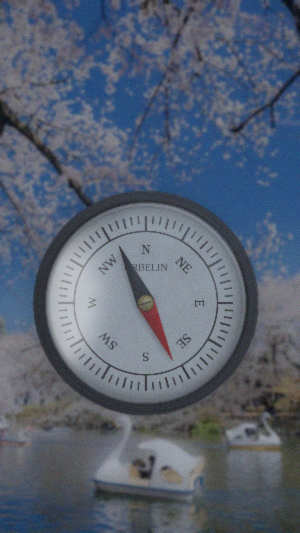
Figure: 155°
